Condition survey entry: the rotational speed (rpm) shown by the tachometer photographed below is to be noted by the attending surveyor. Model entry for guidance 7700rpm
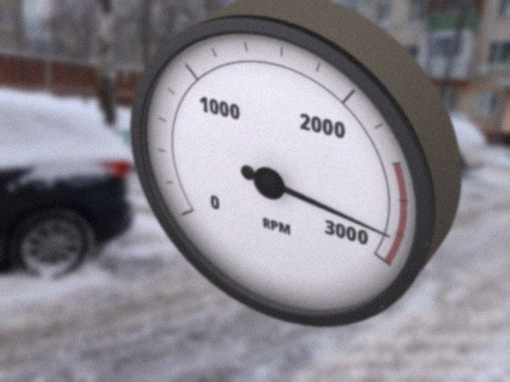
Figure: 2800rpm
